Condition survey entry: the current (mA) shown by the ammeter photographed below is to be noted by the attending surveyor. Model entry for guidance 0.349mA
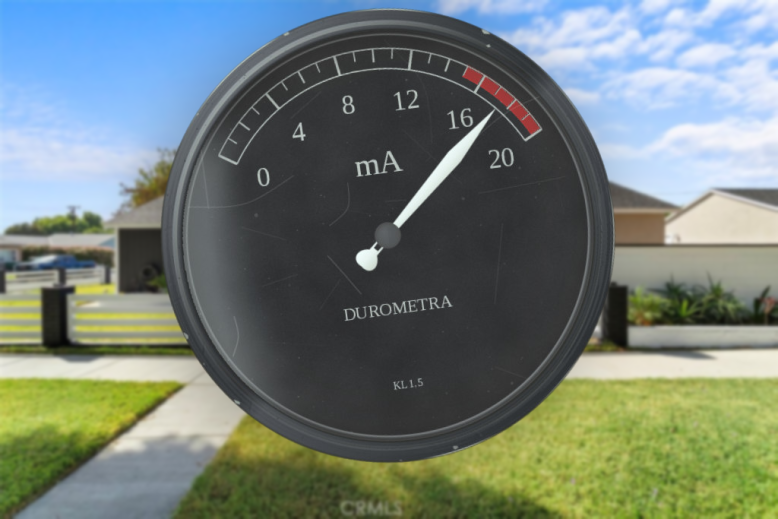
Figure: 17.5mA
